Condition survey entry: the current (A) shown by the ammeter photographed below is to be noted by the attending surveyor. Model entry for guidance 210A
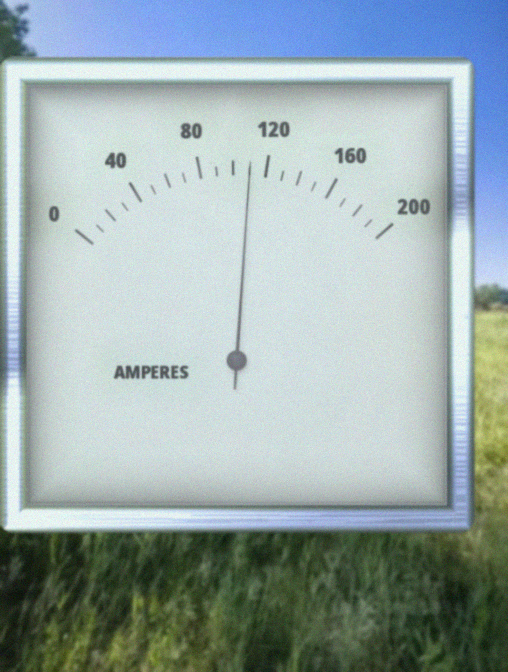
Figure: 110A
